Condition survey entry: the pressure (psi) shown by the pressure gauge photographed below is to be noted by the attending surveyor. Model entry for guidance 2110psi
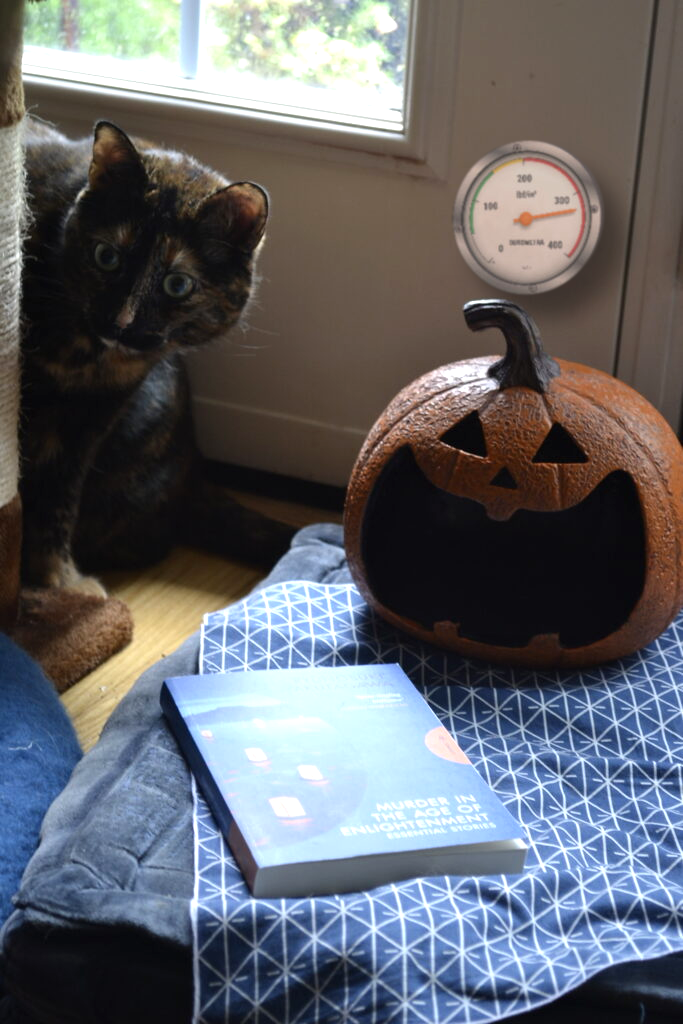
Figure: 325psi
